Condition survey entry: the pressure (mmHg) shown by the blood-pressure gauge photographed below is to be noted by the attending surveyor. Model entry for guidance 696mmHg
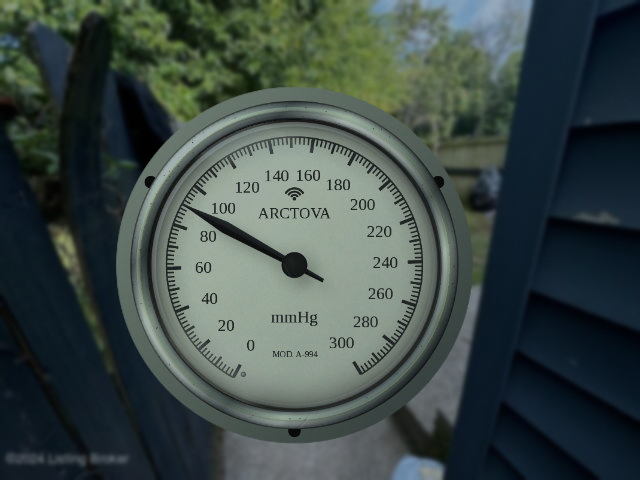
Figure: 90mmHg
